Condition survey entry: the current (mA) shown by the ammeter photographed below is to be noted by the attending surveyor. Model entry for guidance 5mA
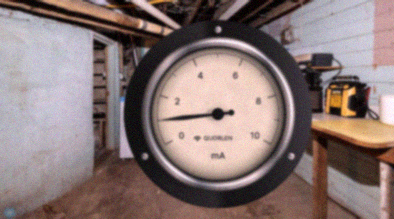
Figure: 1mA
